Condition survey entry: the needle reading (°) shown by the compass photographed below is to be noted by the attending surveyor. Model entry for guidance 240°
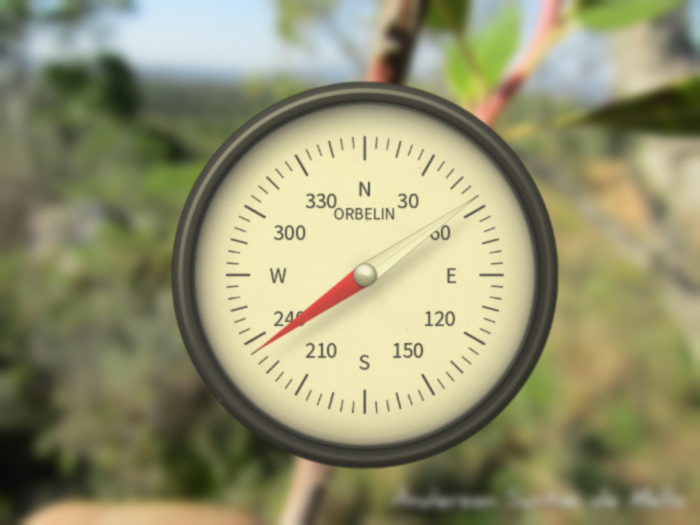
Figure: 235°
